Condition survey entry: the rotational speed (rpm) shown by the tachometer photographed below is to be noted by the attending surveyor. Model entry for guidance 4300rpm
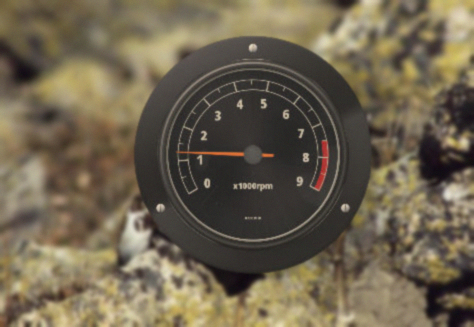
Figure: 1250rpm
